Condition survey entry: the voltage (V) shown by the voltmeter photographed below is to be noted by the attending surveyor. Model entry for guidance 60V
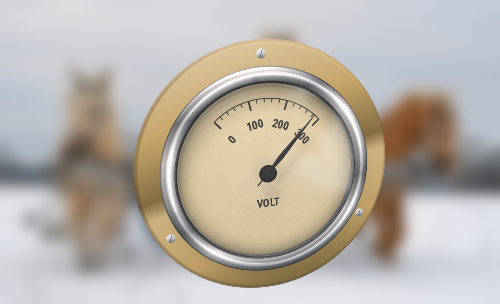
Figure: 280V
